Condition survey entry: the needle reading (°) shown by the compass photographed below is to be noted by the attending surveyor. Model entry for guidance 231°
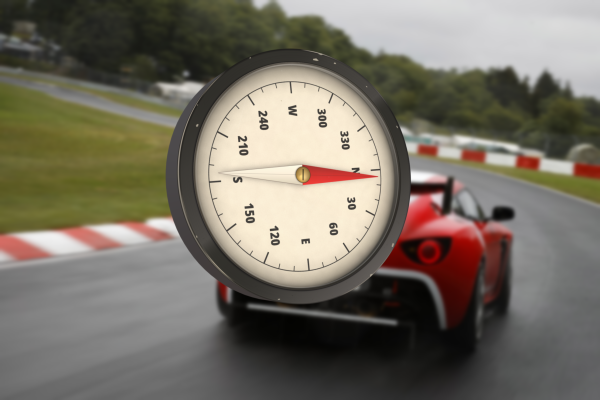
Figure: 5°
